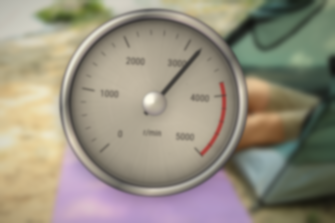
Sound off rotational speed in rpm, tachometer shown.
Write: 3200 rpm
